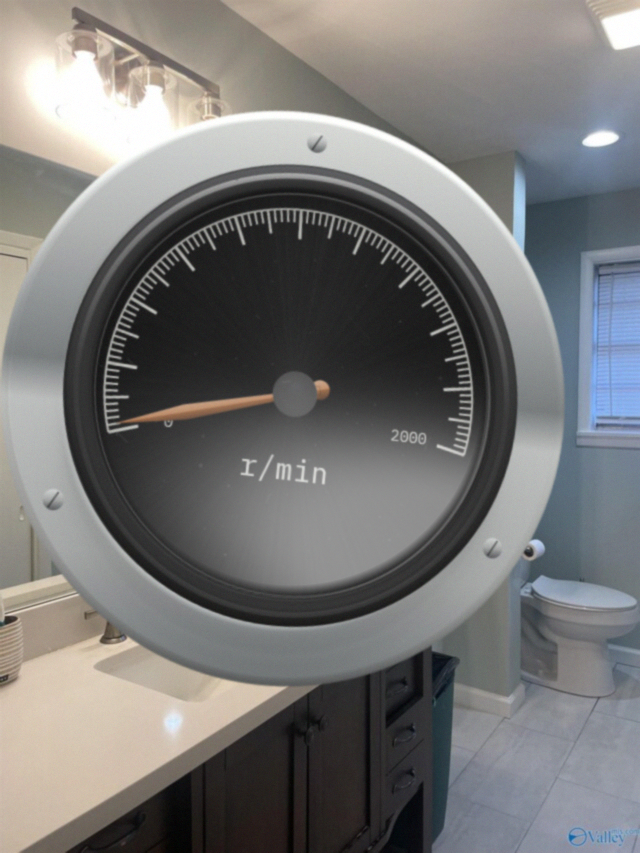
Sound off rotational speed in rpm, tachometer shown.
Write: 20 rpm
